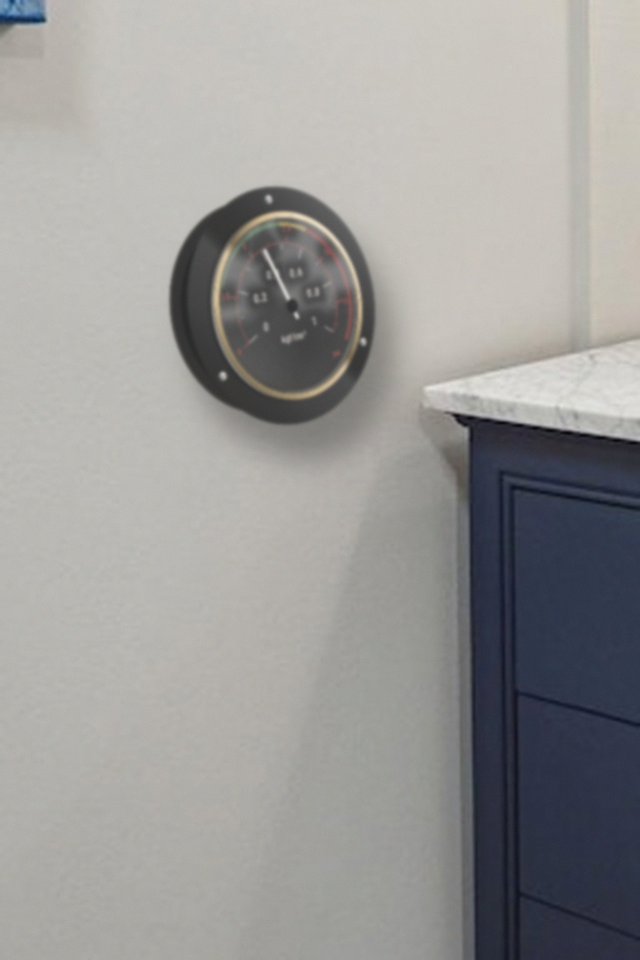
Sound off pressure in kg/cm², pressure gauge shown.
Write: 0.4 kg/cm²
